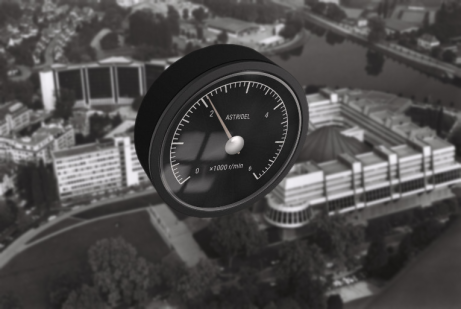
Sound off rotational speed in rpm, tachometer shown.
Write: 2100 rpm
